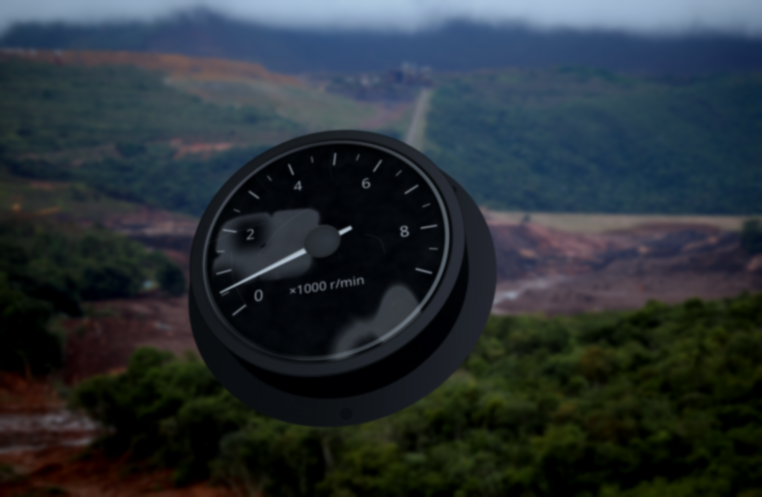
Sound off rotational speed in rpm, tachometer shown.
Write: 500 rpm
